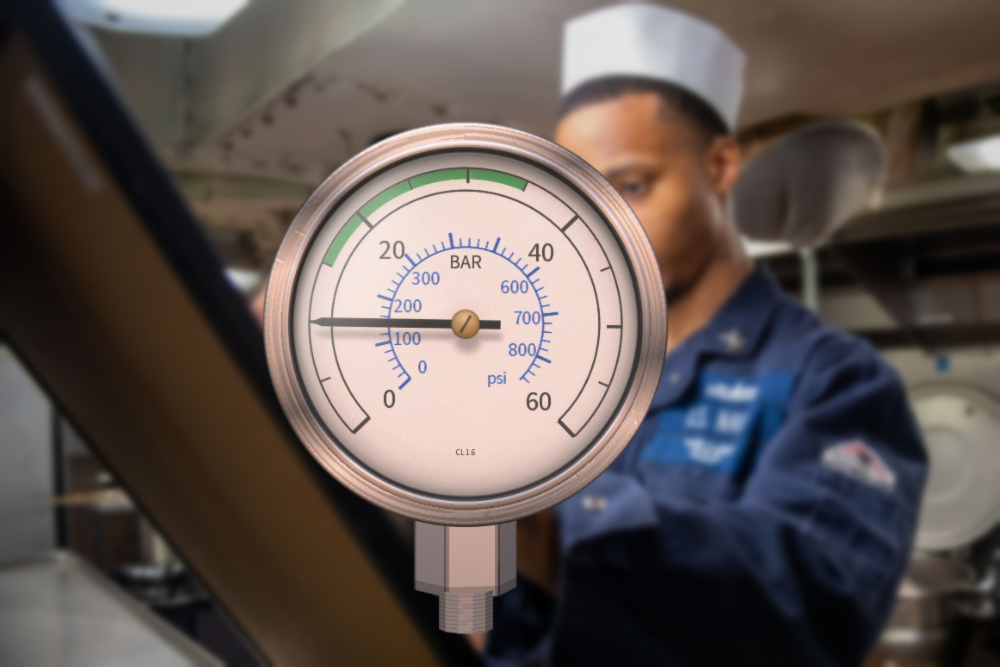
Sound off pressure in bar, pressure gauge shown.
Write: 10 bar
